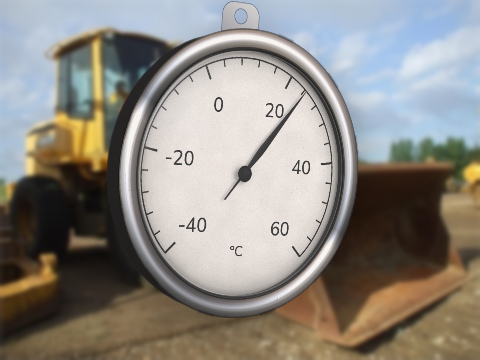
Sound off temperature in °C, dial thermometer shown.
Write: 24 °C
